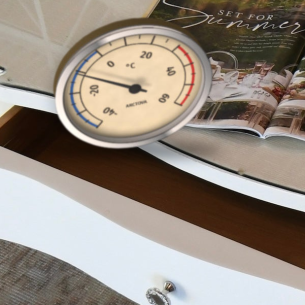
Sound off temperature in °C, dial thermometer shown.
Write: -10 °C
